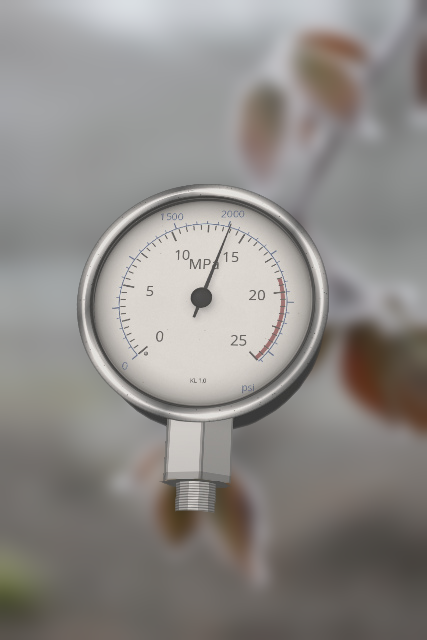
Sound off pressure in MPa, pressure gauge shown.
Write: 14 MPa
